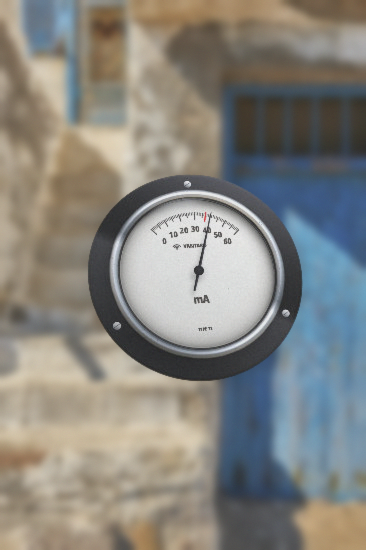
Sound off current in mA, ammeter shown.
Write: 40 mA
